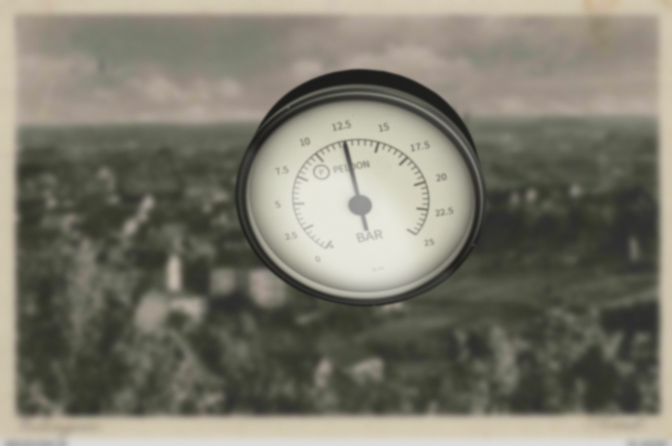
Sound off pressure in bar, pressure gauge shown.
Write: 12.5 bar
